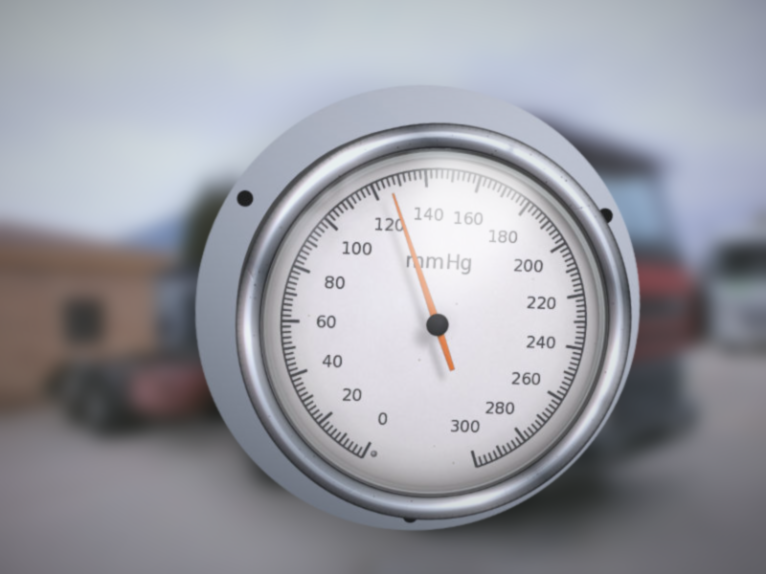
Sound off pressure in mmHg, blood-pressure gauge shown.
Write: 126 mmHg
